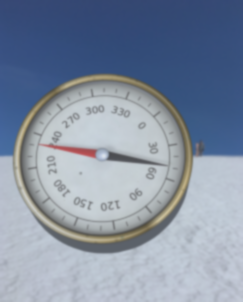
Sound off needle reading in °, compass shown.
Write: 230 °
